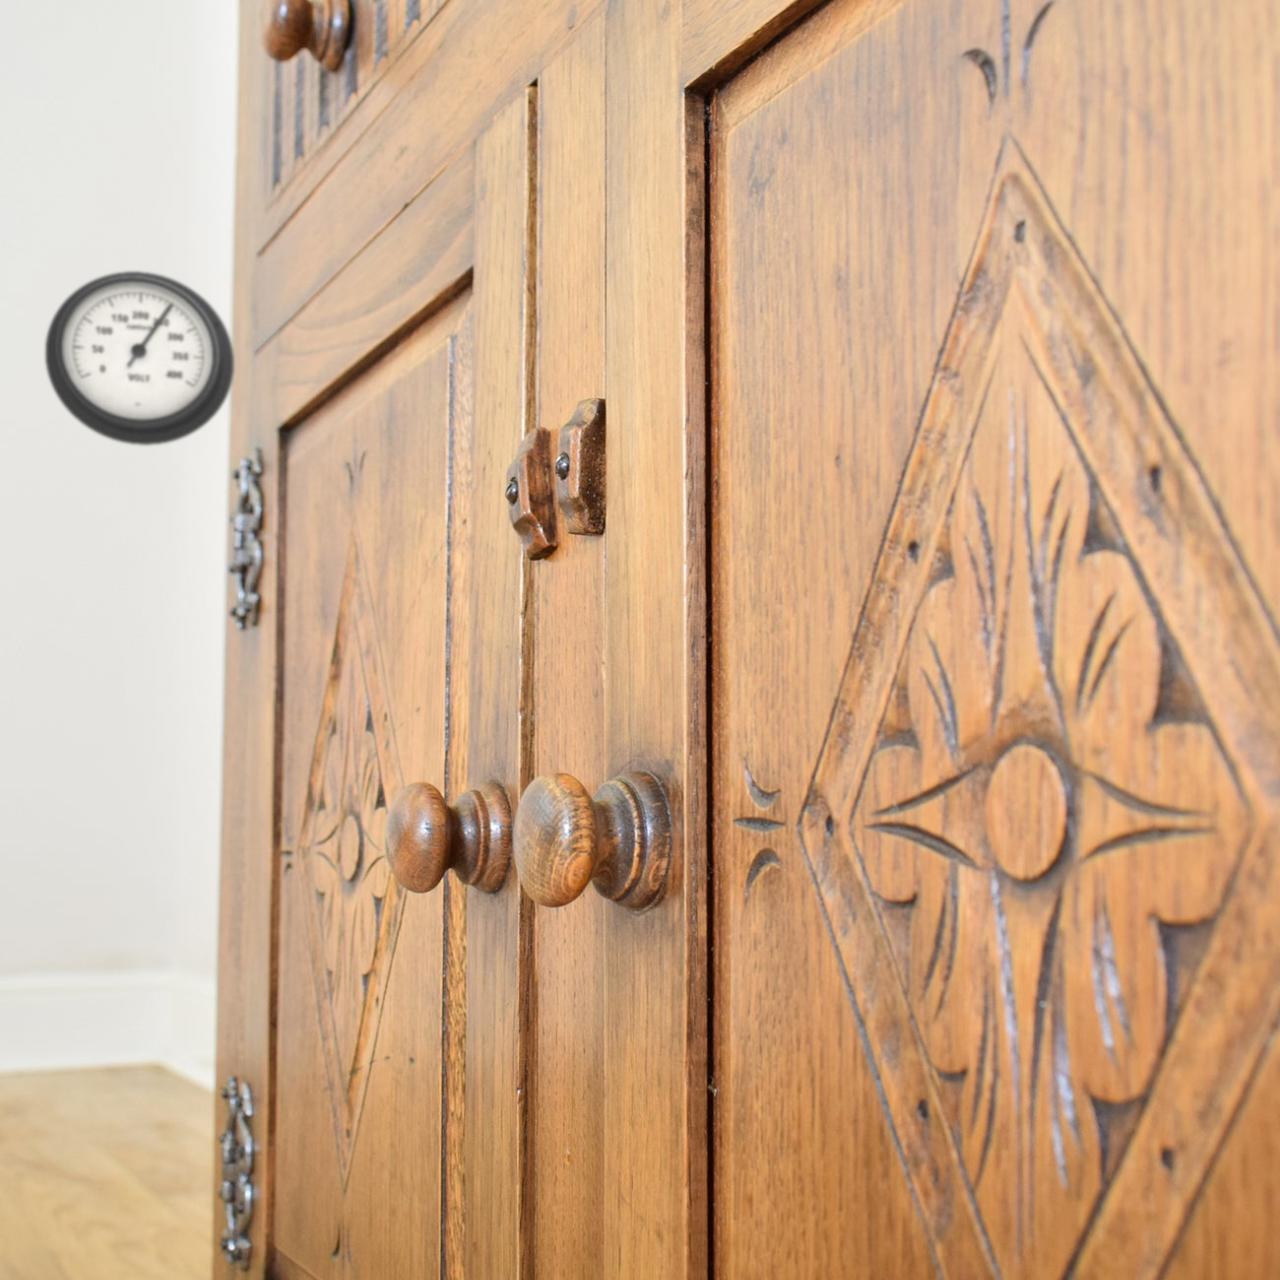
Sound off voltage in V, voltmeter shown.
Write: 250 V
